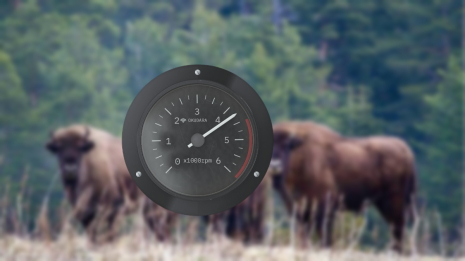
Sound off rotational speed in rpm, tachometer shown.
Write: 4250 rpm
